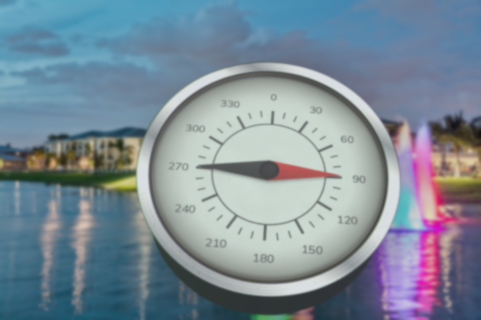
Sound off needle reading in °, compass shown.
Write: 90 °
